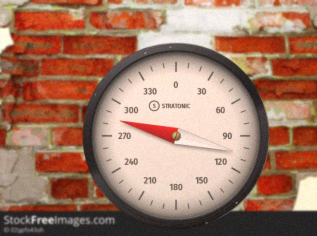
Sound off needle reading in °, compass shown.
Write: 285 °
